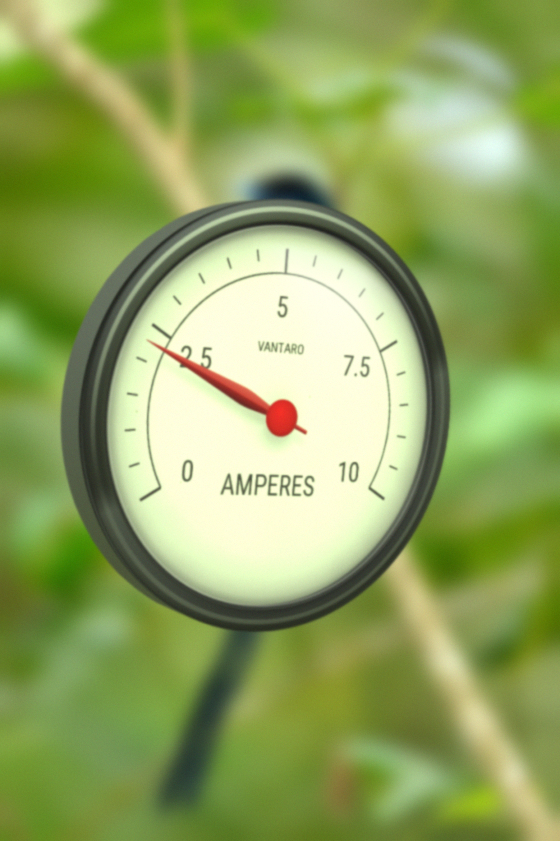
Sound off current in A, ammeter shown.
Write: 2.25 A
